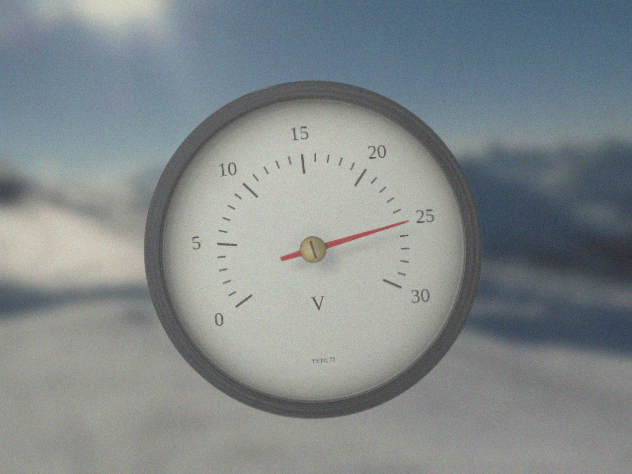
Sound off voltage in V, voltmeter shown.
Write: 25 V
